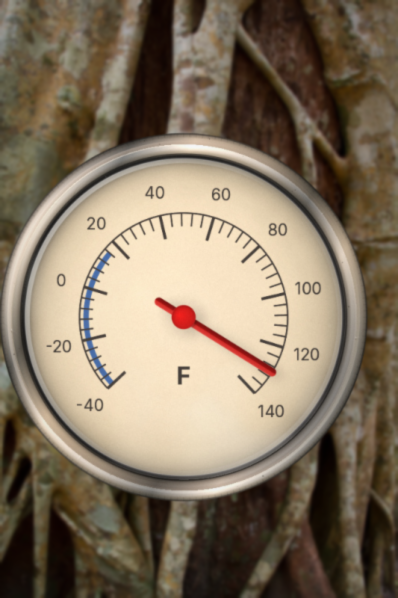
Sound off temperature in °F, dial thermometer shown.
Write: 130 °F
